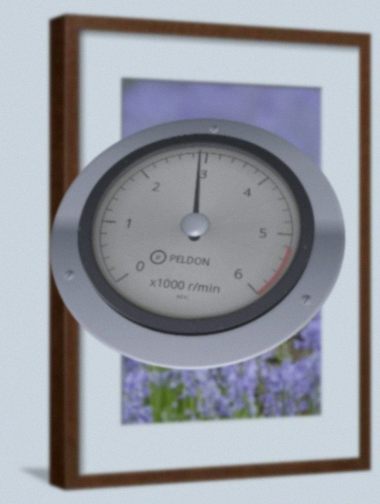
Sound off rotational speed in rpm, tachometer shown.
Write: 2900 rpm
